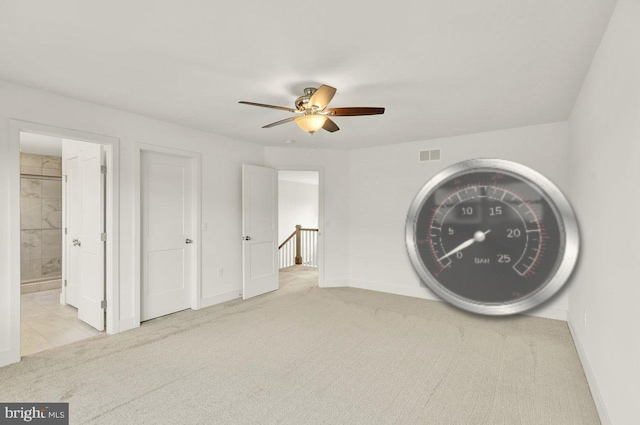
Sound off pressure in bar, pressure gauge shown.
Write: 1 bar
